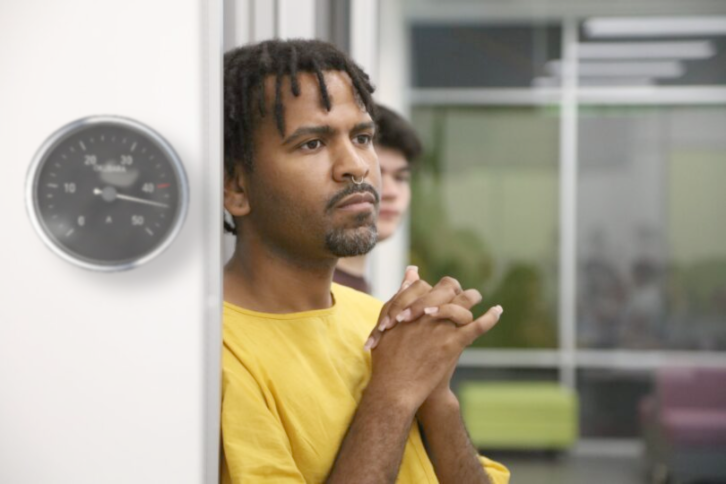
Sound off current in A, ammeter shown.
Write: 44 A
